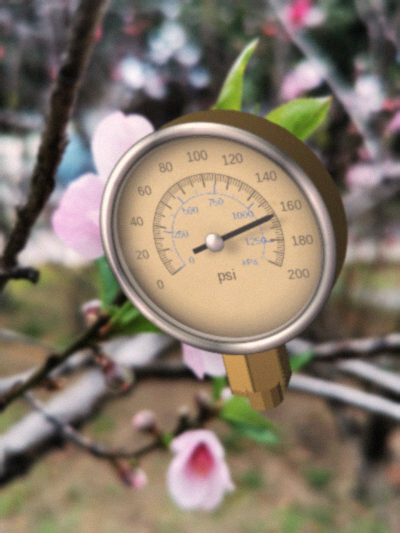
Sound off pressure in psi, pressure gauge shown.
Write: 160 psi
